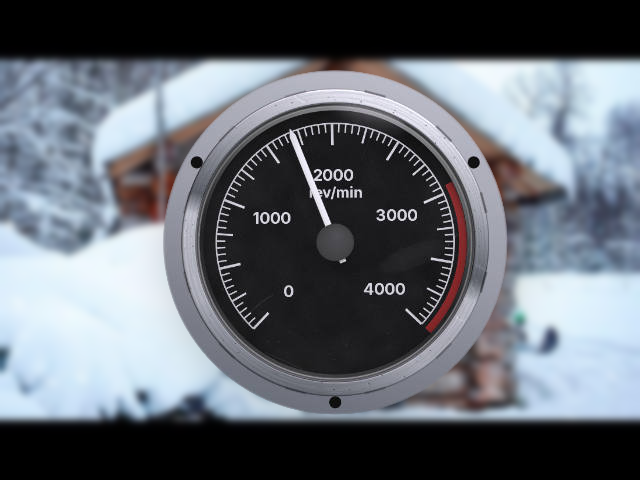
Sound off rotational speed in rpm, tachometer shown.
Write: 1700 rpm
